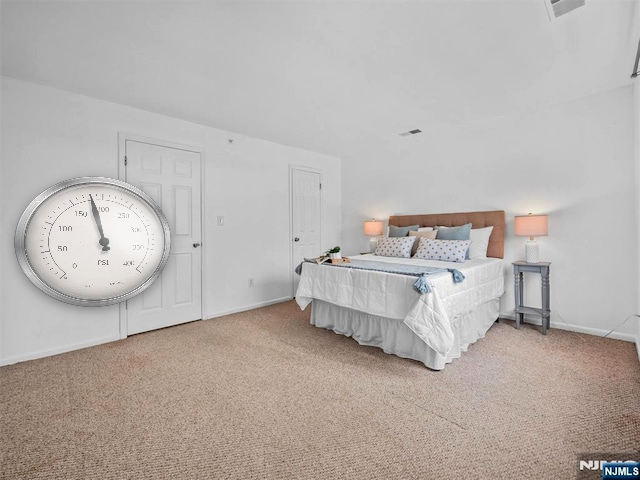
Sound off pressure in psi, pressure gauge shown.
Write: 180 psi
